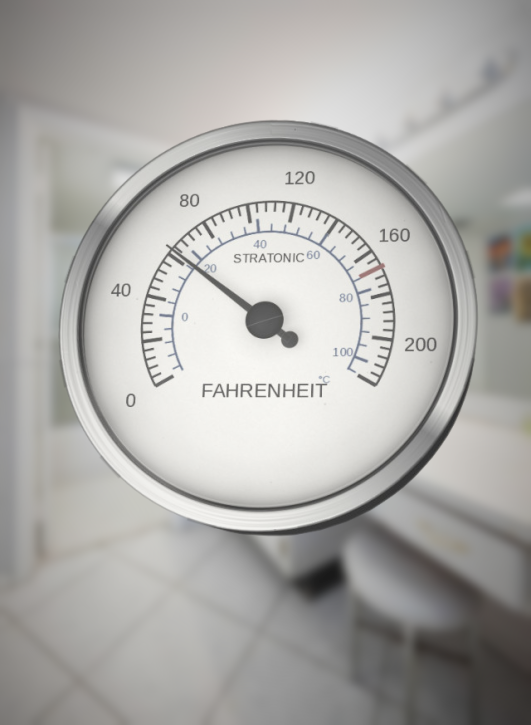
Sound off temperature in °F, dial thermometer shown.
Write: 62 °F
